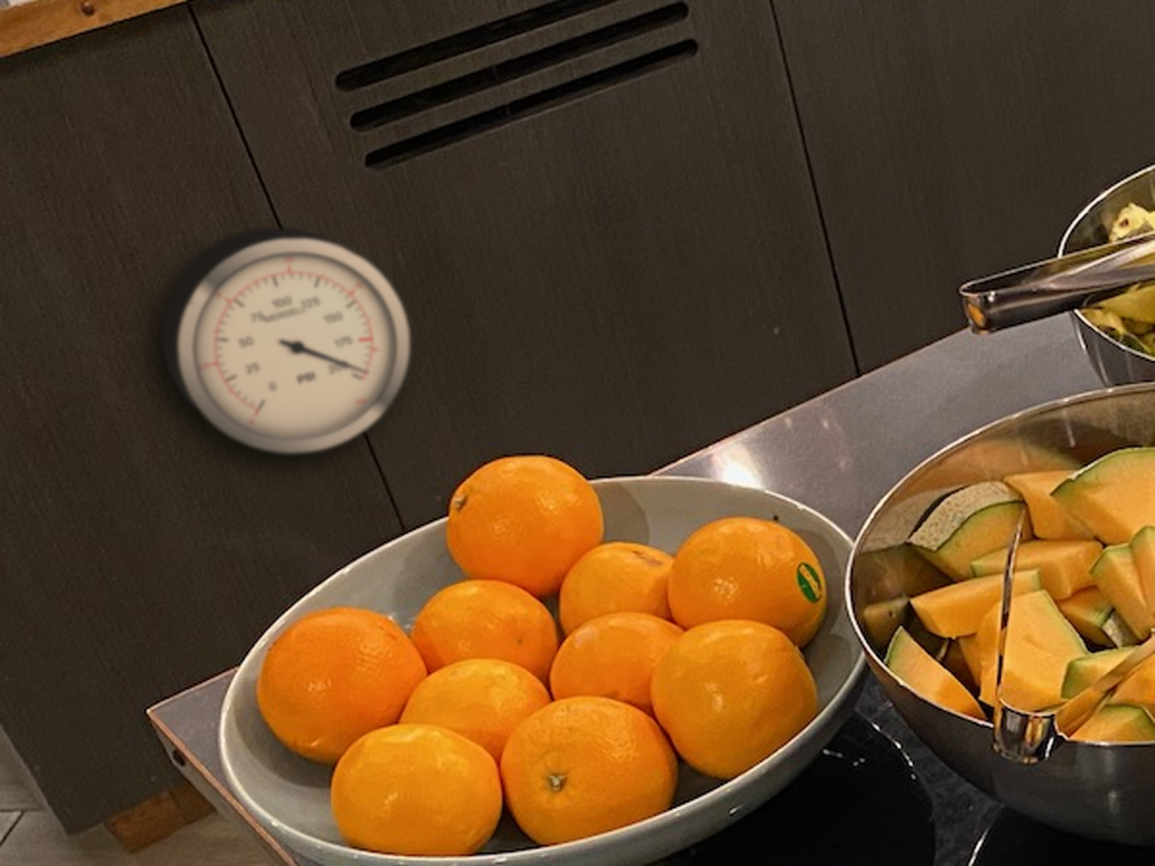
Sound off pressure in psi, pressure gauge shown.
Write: 195 psi
